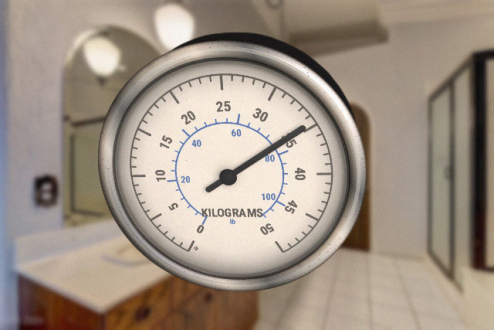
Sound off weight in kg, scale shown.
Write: 34.5 kg
